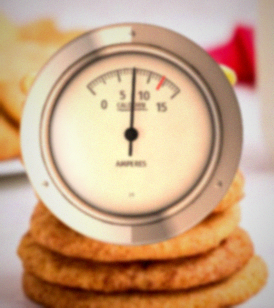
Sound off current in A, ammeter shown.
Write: 7.5 A
